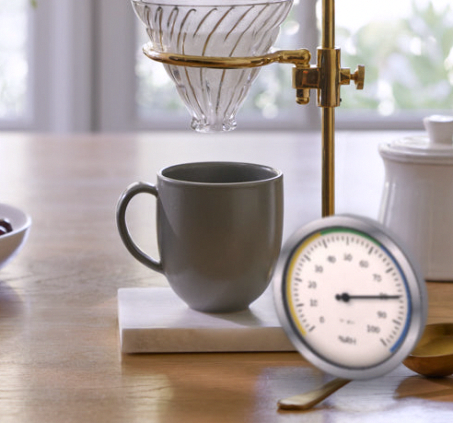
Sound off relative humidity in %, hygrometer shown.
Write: 80 %
